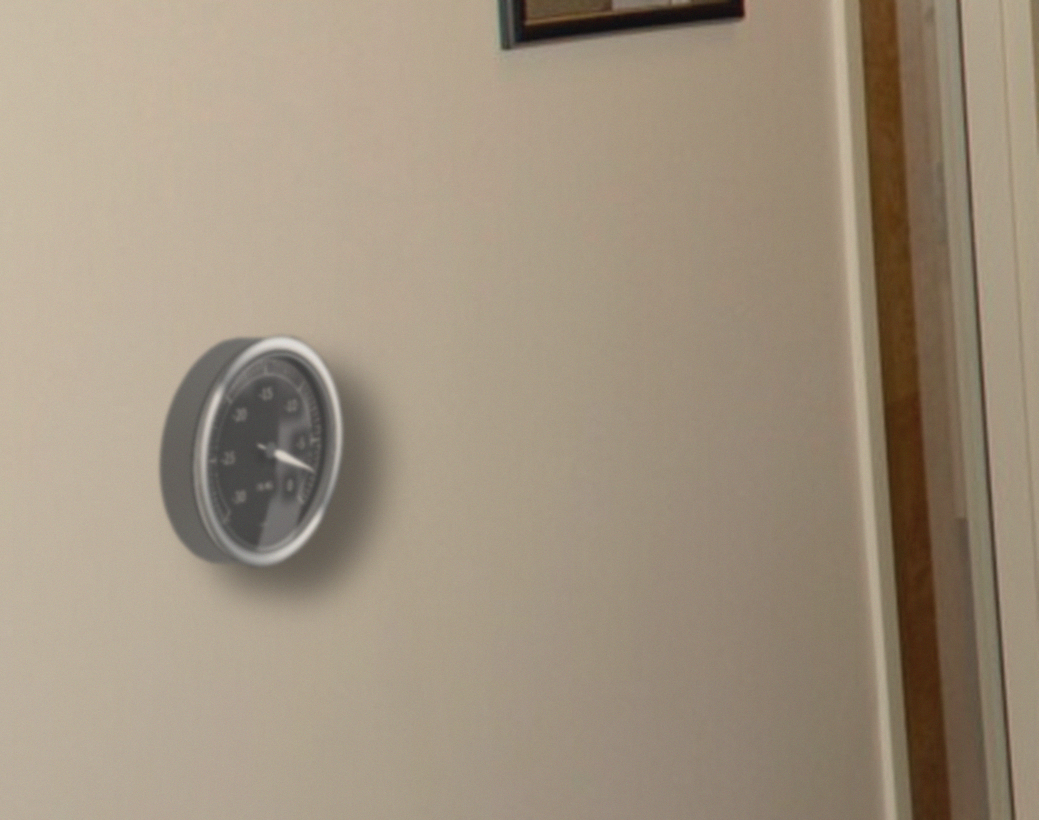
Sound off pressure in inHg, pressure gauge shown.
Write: -2.5 inHg
